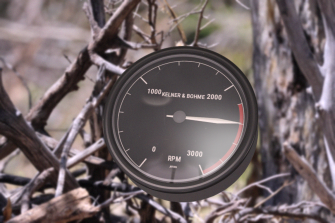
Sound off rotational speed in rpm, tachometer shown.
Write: 2400 rpm
